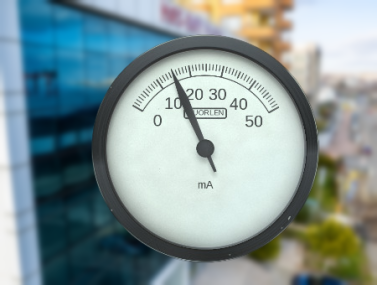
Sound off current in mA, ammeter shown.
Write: 15 mA
